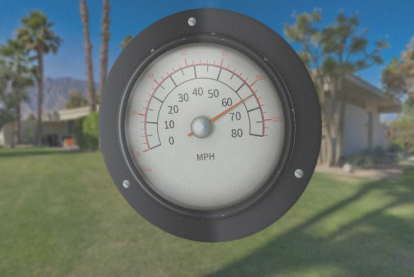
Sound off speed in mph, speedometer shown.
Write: 65 mph
